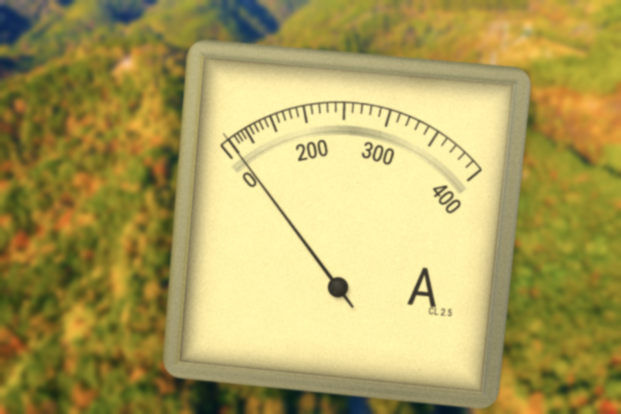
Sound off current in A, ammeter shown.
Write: 50 A
